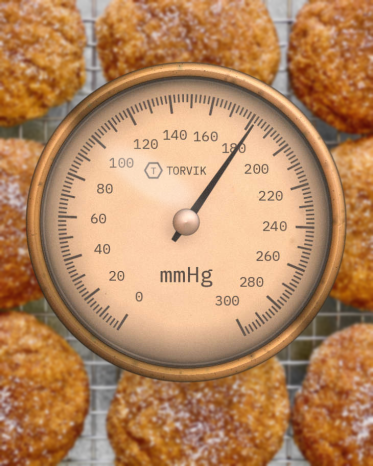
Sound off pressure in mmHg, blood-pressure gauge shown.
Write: 182 mmHg
